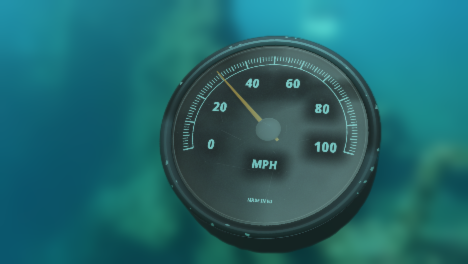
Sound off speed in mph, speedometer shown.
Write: 30 mph
